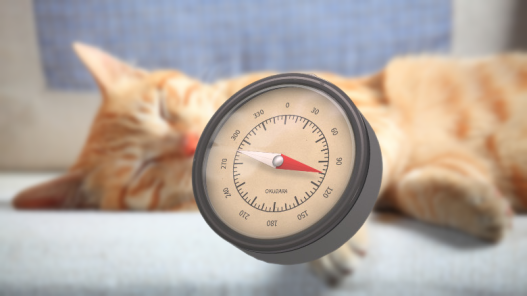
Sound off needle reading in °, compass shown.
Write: 105 °
